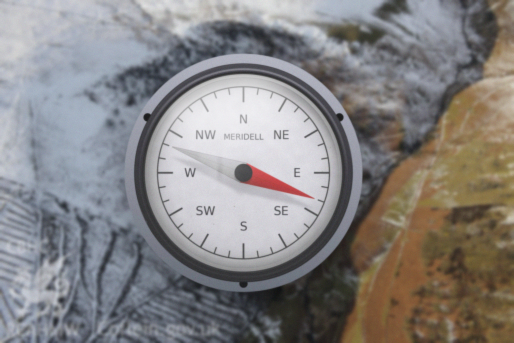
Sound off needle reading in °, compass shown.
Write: 110 °
